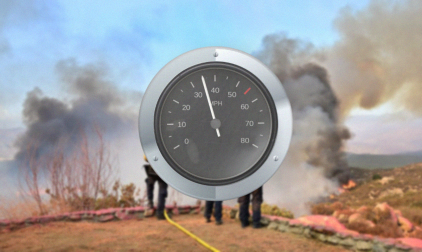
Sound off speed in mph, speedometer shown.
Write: 35 mph
